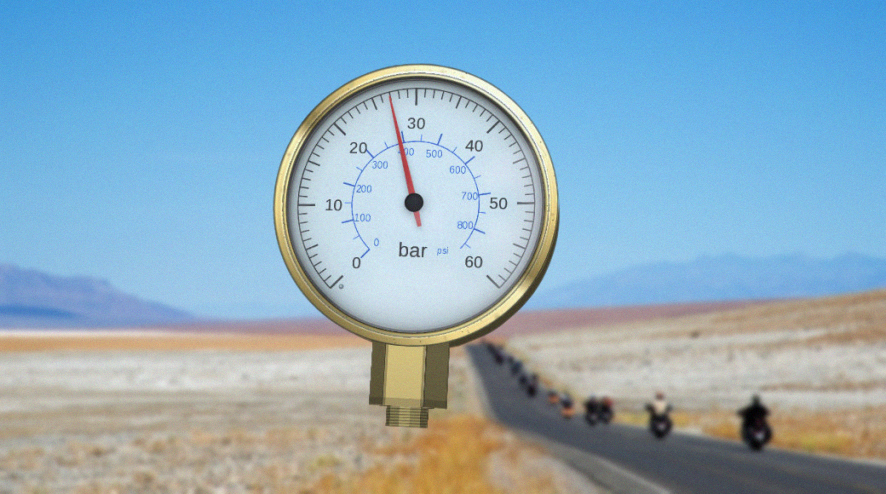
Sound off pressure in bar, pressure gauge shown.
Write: 27 bar
